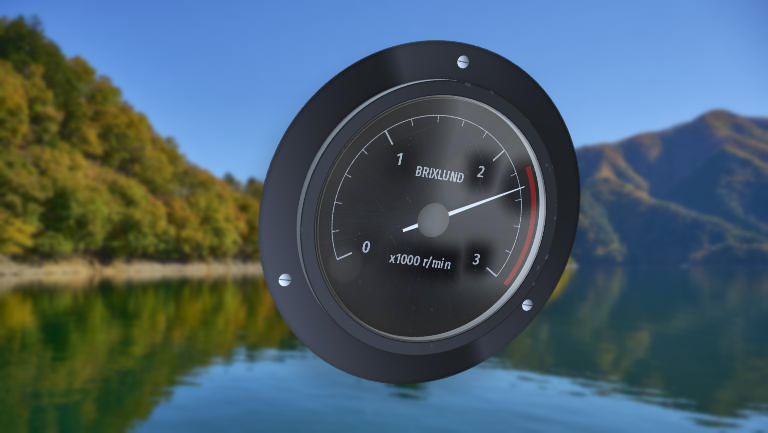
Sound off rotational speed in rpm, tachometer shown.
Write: 2300 rpm
